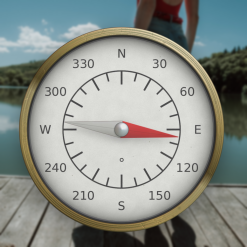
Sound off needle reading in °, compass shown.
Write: 97.5 °
